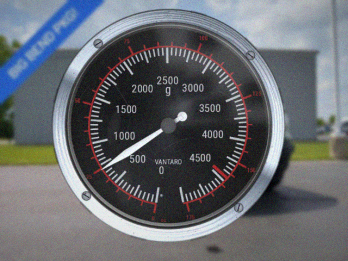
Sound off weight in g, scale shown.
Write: 700 g
